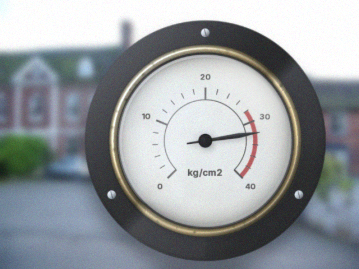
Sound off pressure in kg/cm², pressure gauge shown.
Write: 32 kg/cm²
